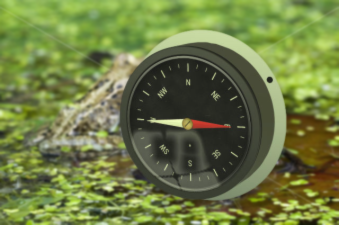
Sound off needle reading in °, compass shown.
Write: 90 °
